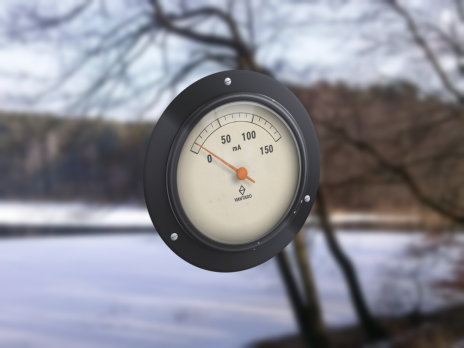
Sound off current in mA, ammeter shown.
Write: 10 mA
